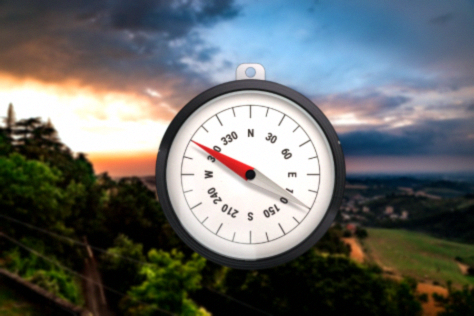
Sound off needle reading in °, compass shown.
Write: 300 °
